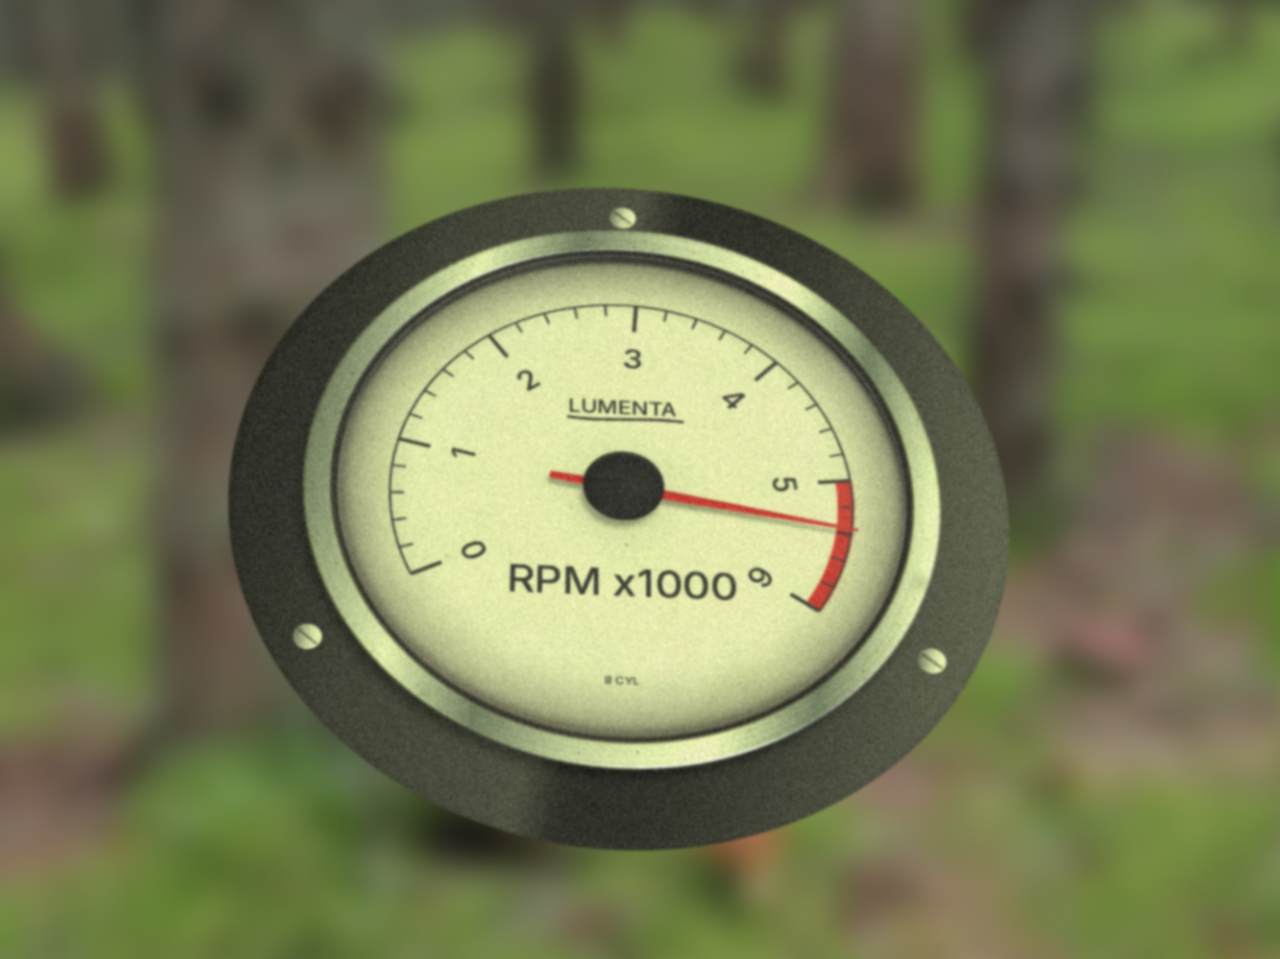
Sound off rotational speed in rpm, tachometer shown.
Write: 5400 rpm
